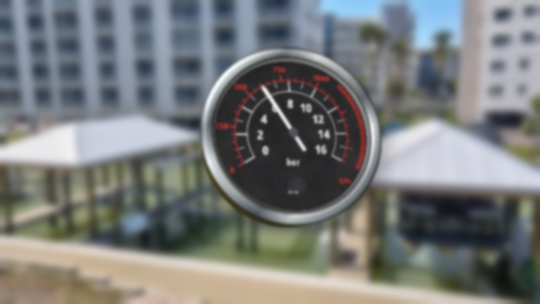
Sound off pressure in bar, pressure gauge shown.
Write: 6 bar
